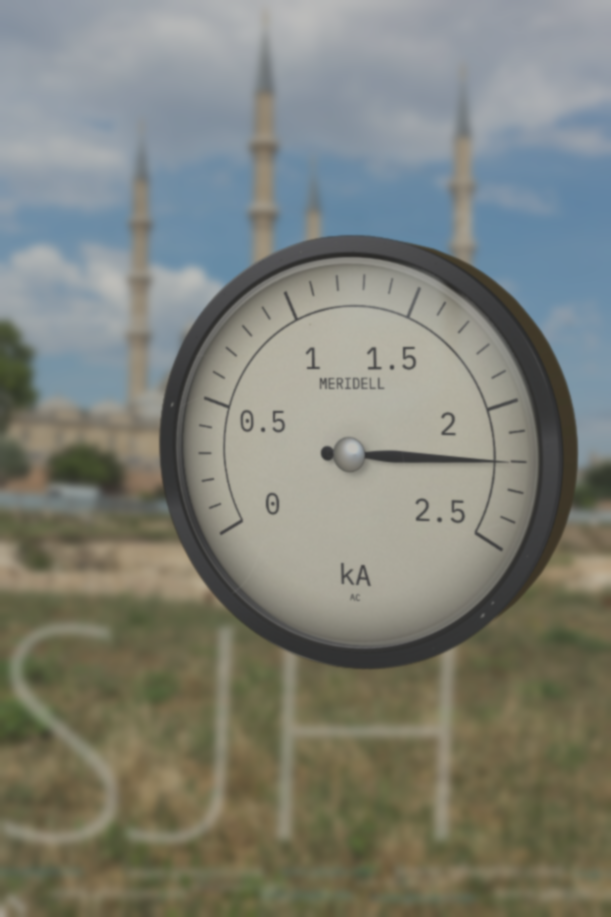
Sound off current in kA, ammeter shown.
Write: 2.2 kA
